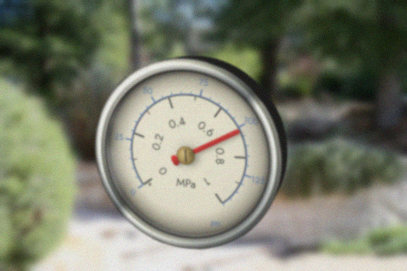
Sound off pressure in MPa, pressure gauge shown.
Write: 0.7 MPa
